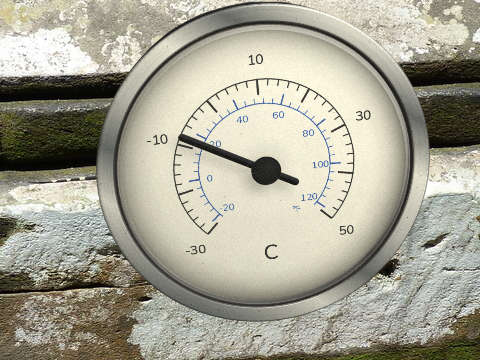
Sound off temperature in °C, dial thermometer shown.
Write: -8 °C
